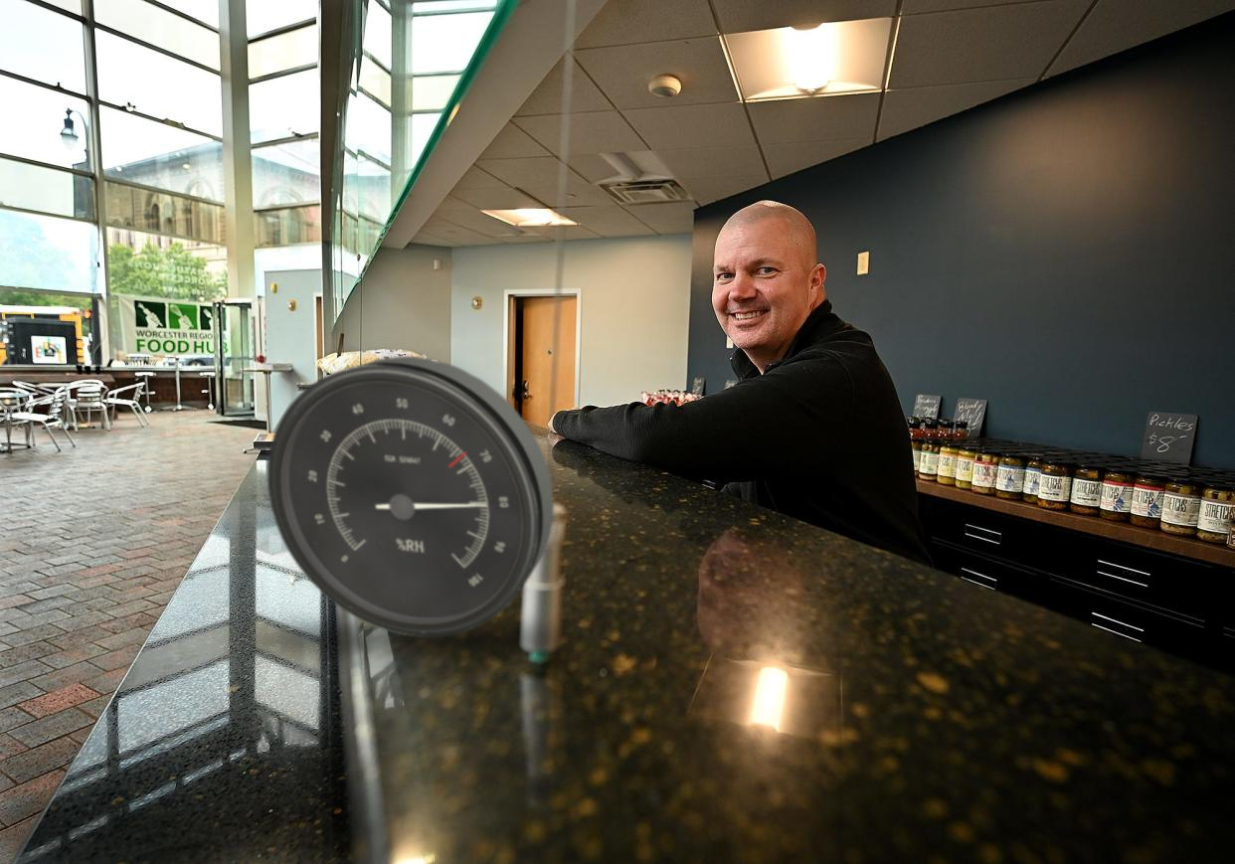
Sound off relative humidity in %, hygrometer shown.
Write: 80 %
